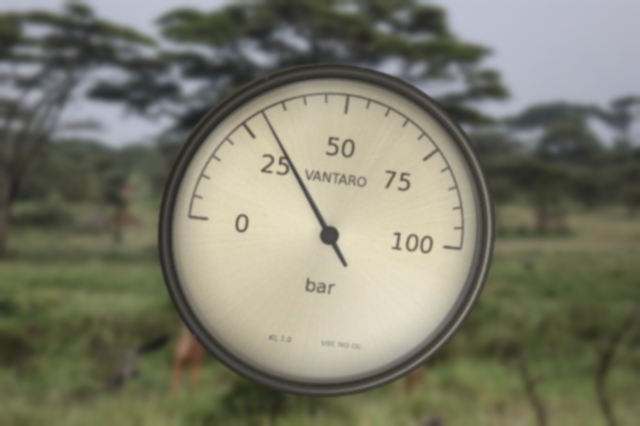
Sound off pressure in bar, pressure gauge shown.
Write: 30 bar
